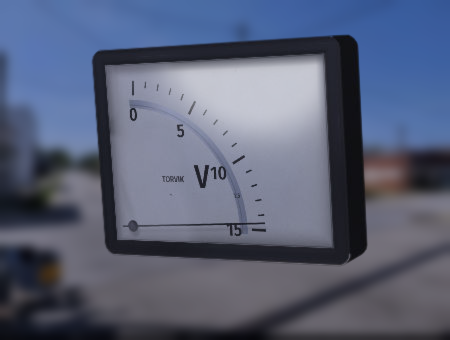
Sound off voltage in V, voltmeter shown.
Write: 14.5 V
